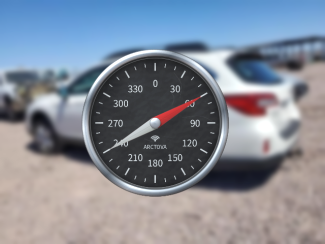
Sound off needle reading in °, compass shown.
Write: 60 °
